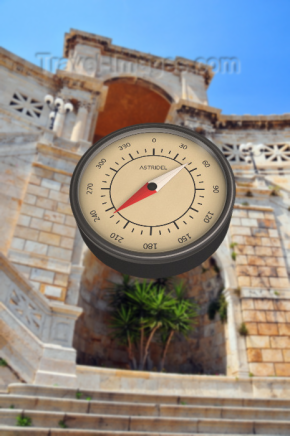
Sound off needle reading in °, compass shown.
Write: 230 °
